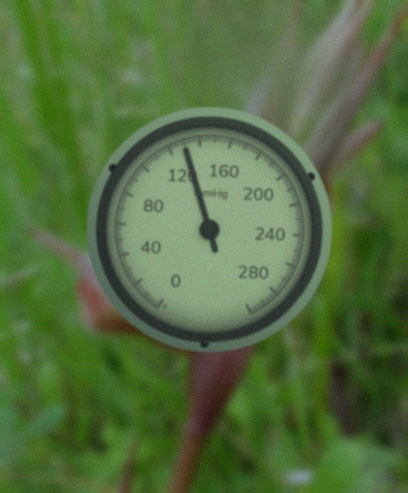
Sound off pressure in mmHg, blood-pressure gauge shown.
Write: 130 mmHg
